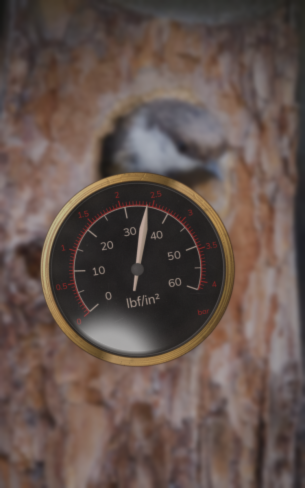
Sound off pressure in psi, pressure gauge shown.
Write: 35 psi
